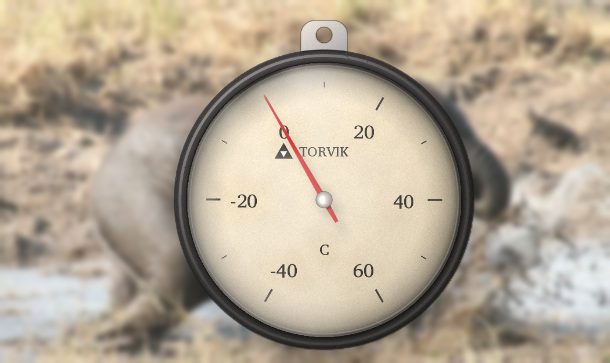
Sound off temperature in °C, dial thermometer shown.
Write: 0 °C
